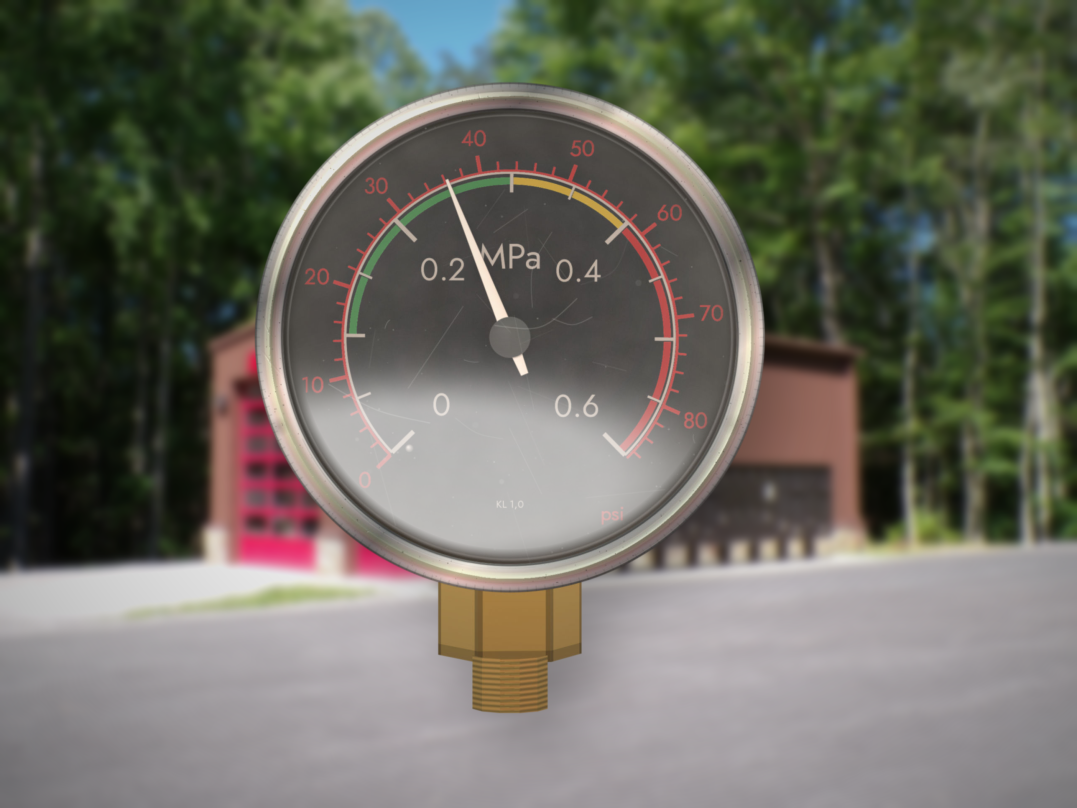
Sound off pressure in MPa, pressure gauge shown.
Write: 0.25 MPa
